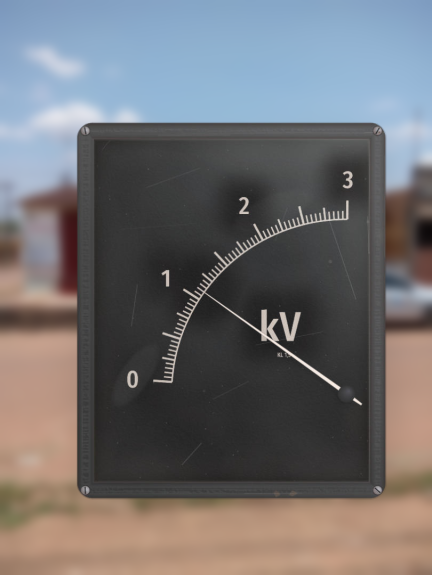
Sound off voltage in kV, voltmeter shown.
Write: 1.1 kV
